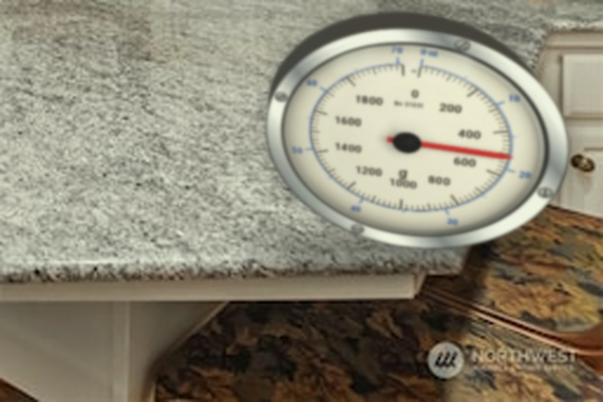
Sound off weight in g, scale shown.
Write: 500 g
